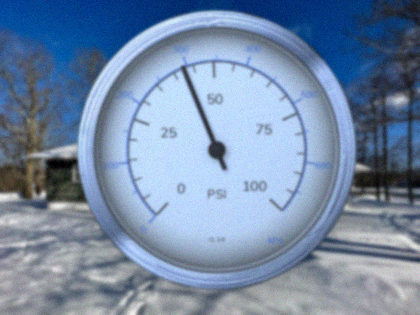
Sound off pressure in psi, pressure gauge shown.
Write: 42.5 psi
